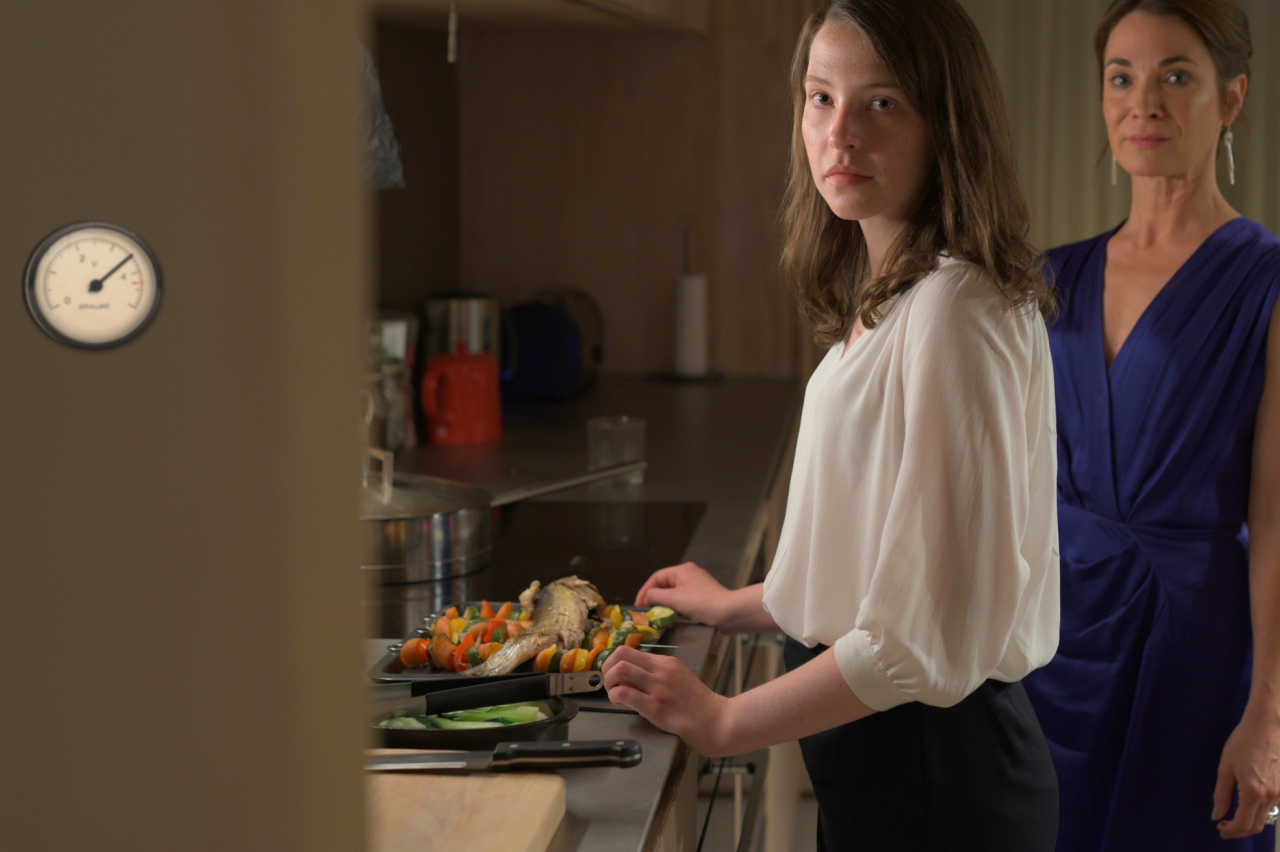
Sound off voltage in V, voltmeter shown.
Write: 3.5 V
